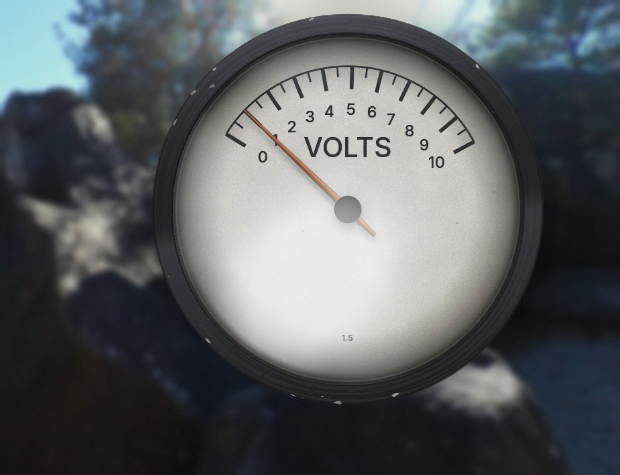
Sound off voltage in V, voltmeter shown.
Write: 1 V
